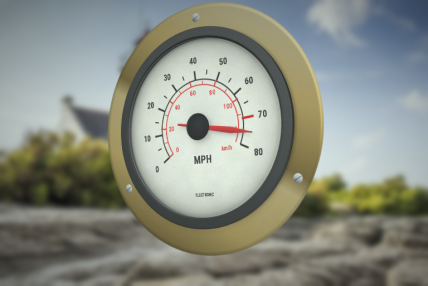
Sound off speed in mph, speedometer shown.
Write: 75 mph
